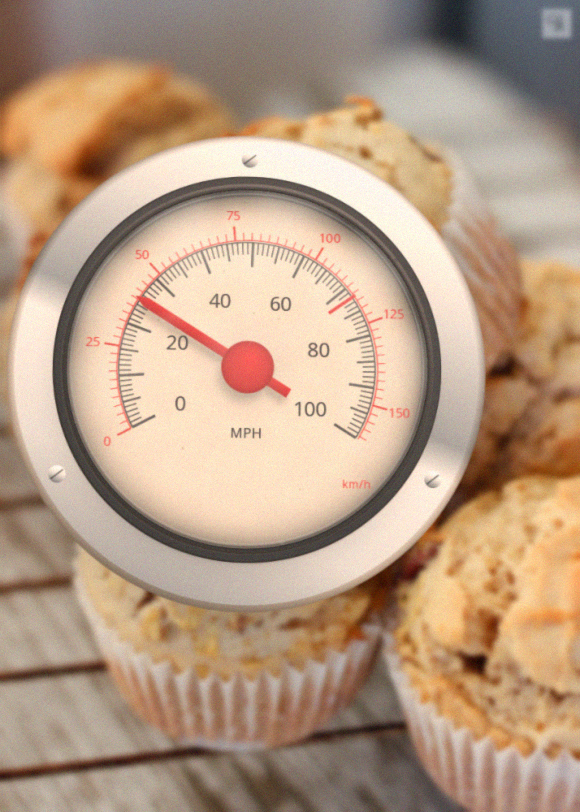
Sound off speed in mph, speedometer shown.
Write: 25 mph
